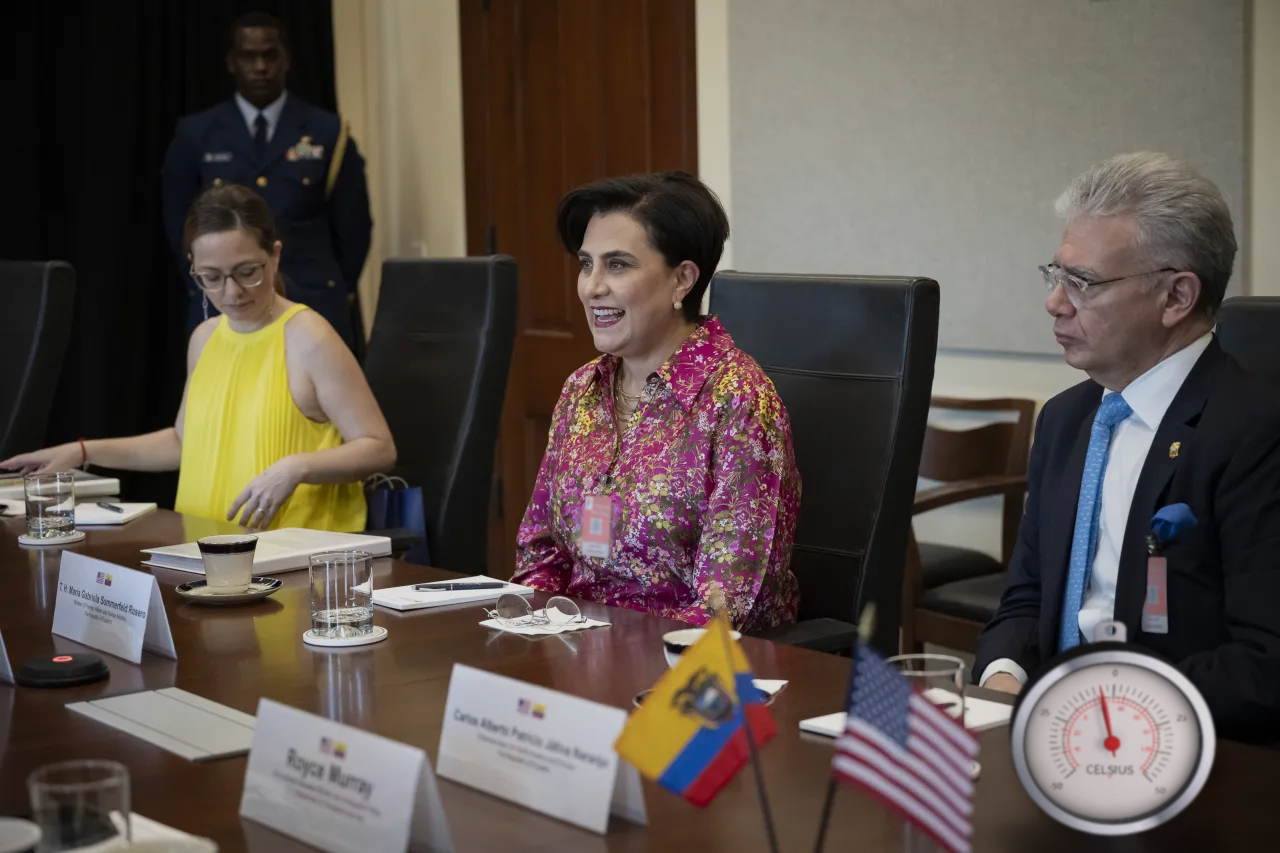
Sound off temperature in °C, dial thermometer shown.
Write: -5 °C
